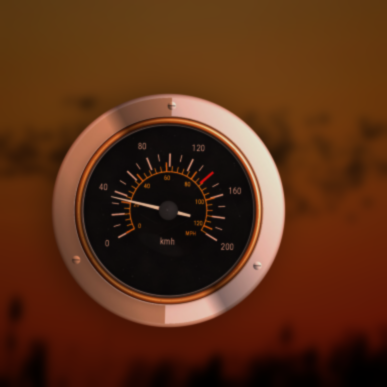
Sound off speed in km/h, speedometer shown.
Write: 35 km/h
